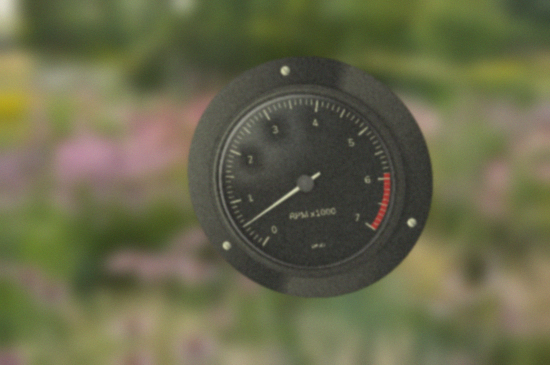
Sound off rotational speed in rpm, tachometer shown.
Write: 500 rpm
